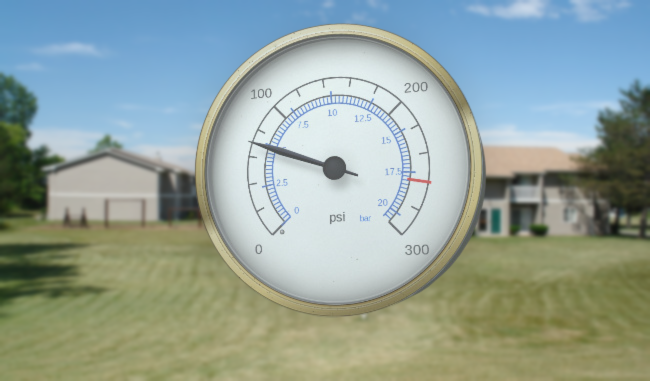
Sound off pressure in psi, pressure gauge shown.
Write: 70 psi
